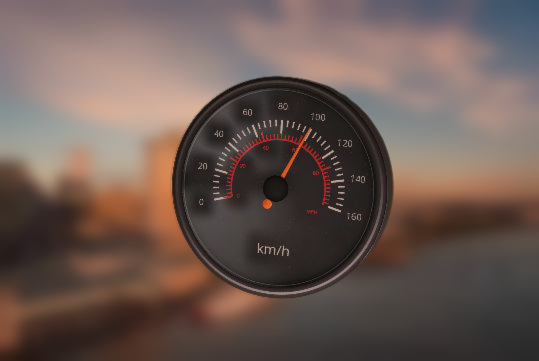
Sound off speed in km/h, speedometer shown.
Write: 100 km/h
